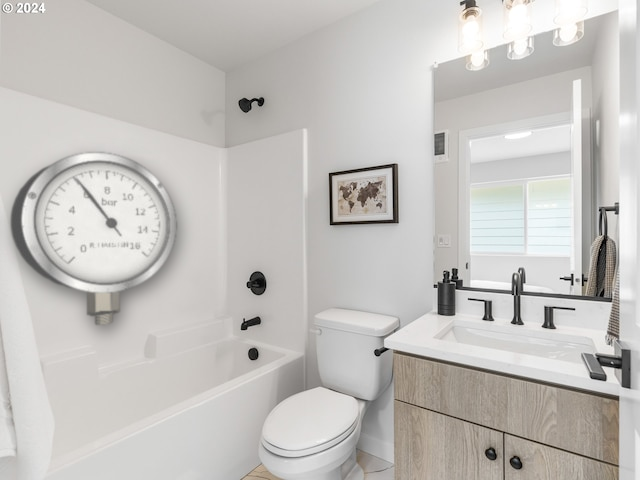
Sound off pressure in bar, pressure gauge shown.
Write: 6 bar
